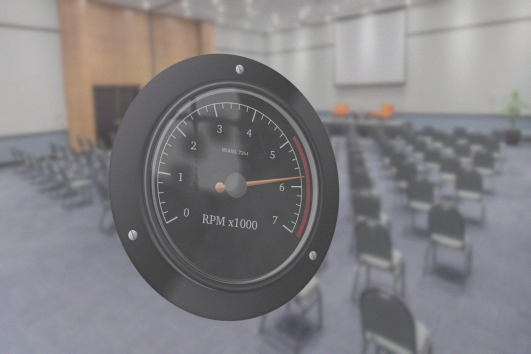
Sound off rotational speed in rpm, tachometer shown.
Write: 5800 rpm
